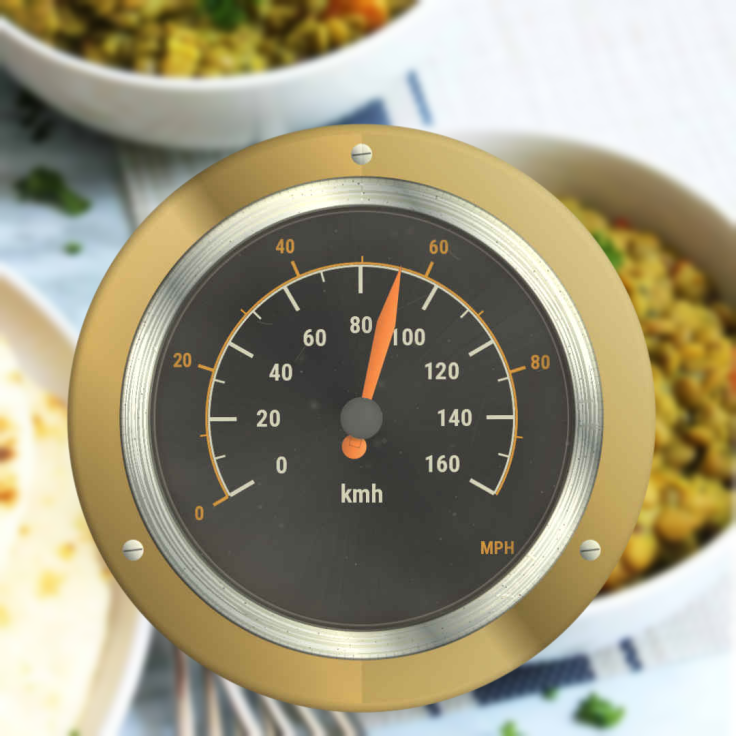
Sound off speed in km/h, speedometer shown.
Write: 90 km/h
